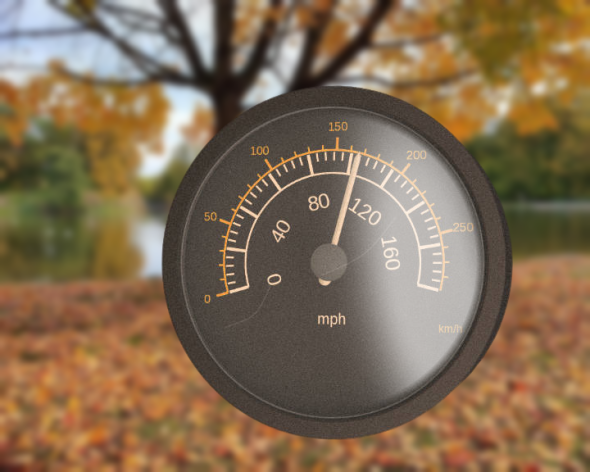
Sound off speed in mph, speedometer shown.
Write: 104 mph
